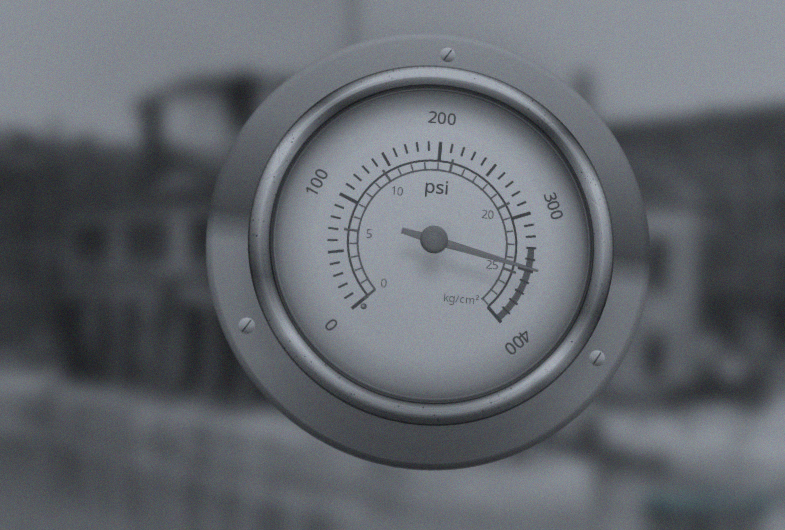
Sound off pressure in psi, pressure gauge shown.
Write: 350 psi
